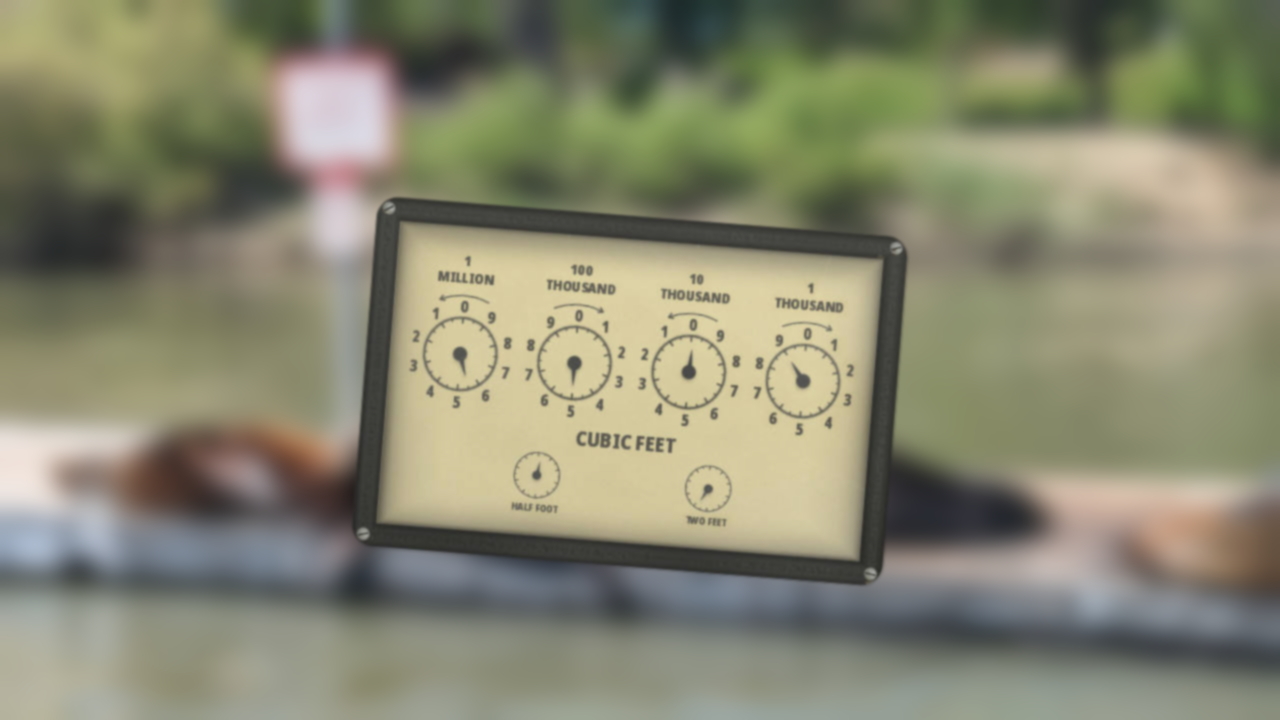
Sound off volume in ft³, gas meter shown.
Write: 549900 ft³
